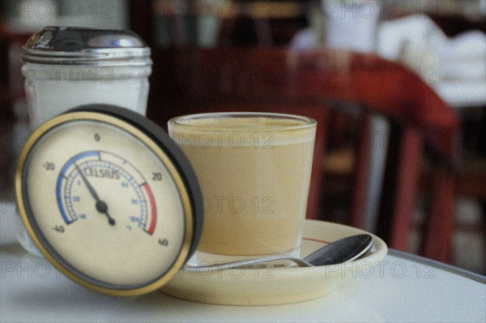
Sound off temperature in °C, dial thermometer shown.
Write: -10 °C
